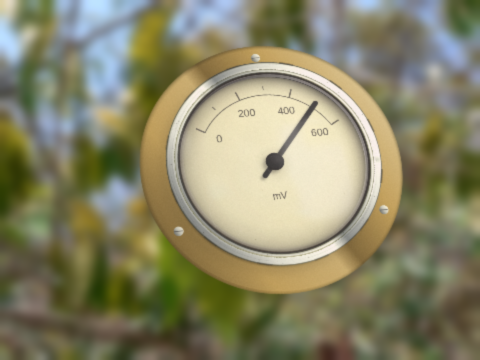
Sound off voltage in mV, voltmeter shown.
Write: 500 mV
